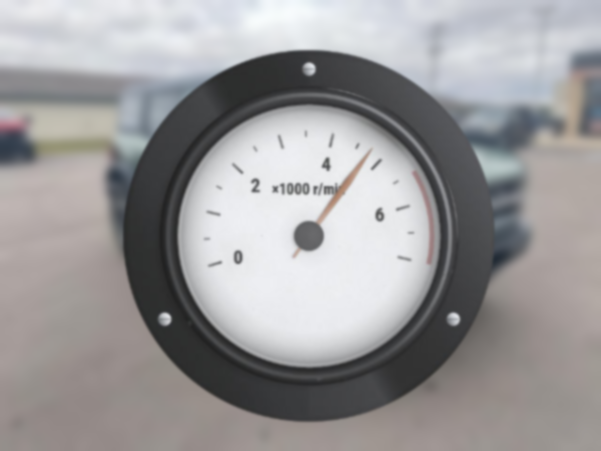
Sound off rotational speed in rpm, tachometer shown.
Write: 4750 rpm
